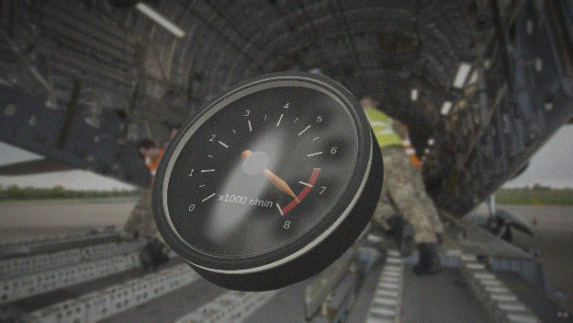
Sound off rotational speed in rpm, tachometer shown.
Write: 7500 rpm
